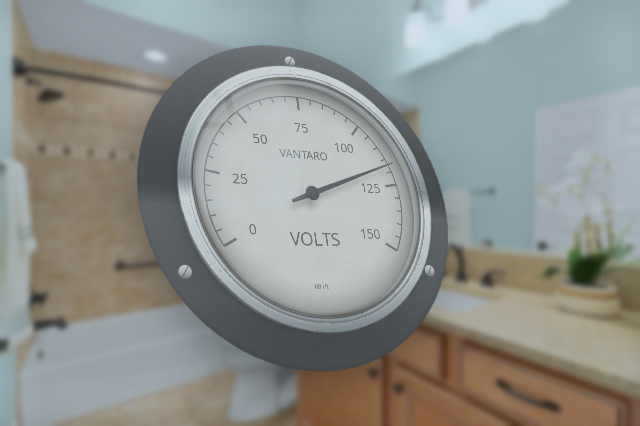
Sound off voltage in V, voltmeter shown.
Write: 117.5 V
